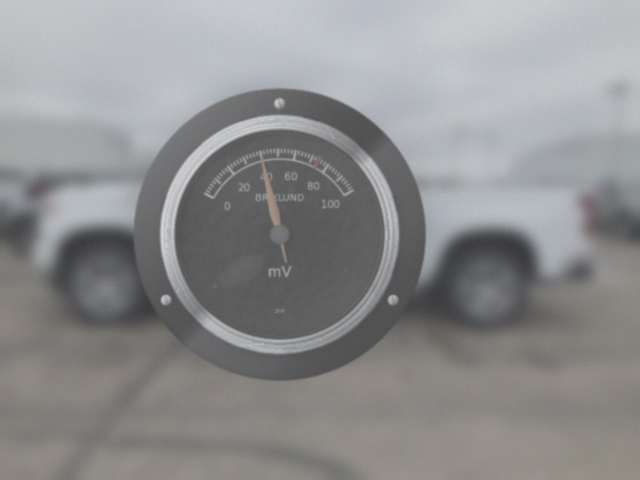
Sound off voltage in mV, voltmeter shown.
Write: 40 mV
